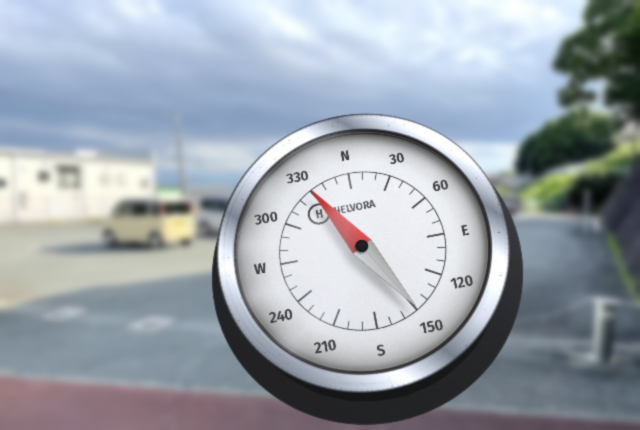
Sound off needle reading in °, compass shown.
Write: 330 °
